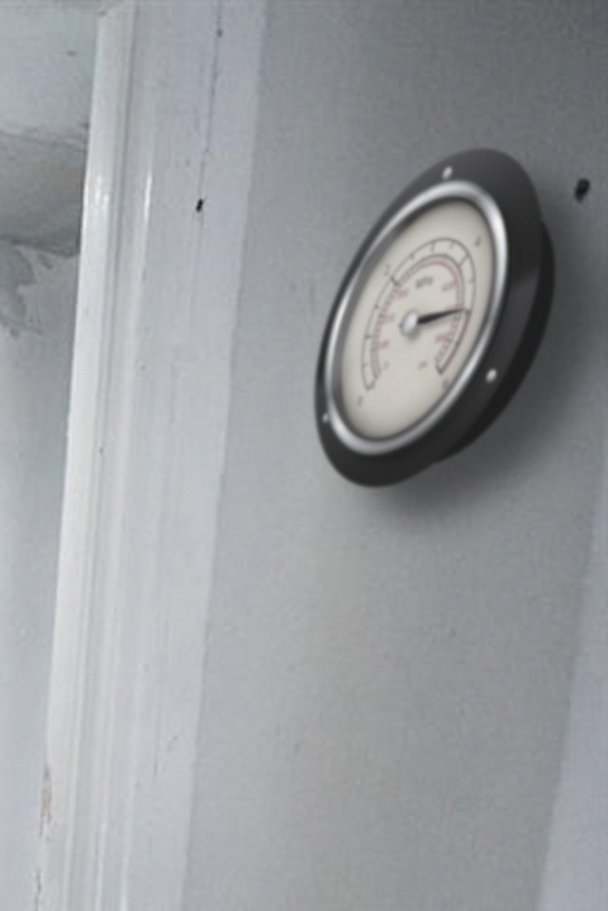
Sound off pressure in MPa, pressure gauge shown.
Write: 5 MPa
